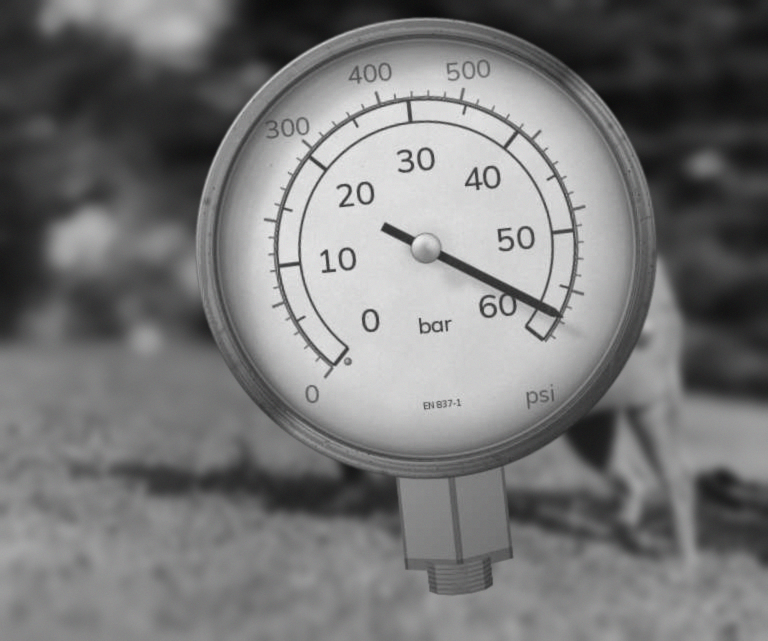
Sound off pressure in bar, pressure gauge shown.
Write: 57.5 bar
